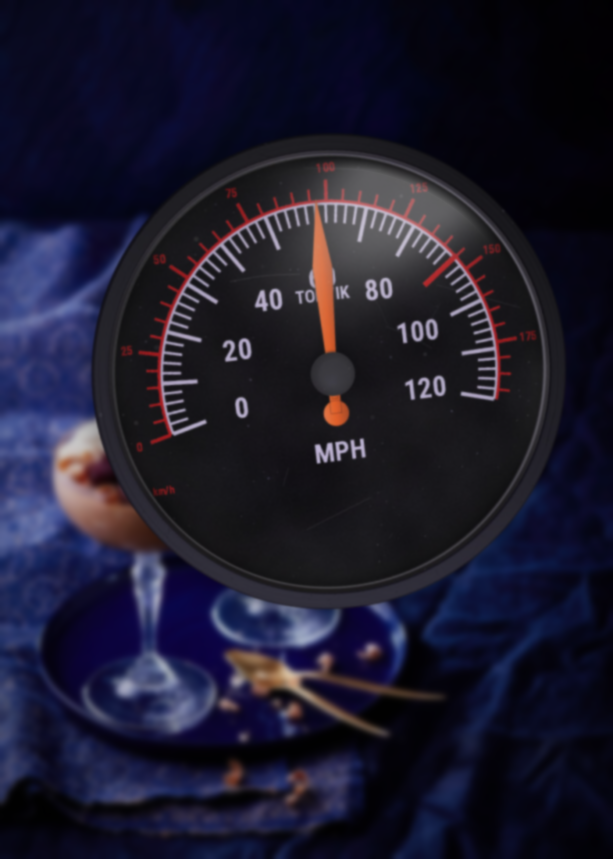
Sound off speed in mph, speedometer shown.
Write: 60 mph
